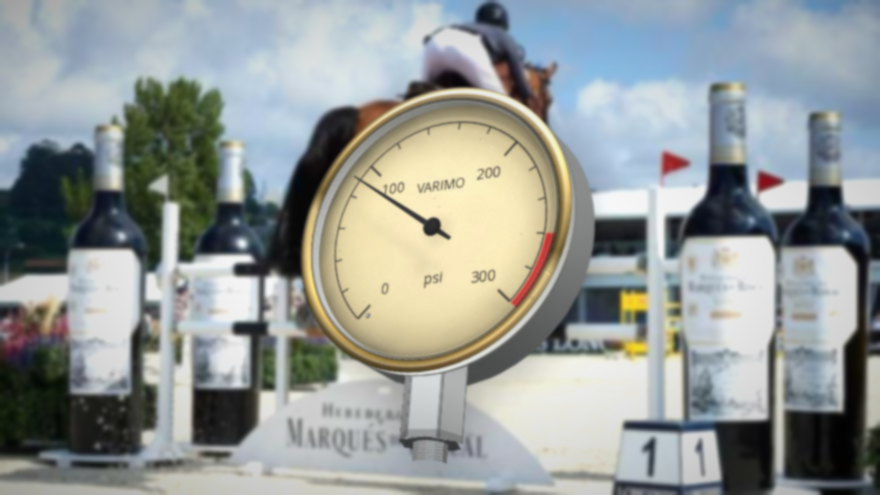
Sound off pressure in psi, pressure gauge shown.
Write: 90 psi
